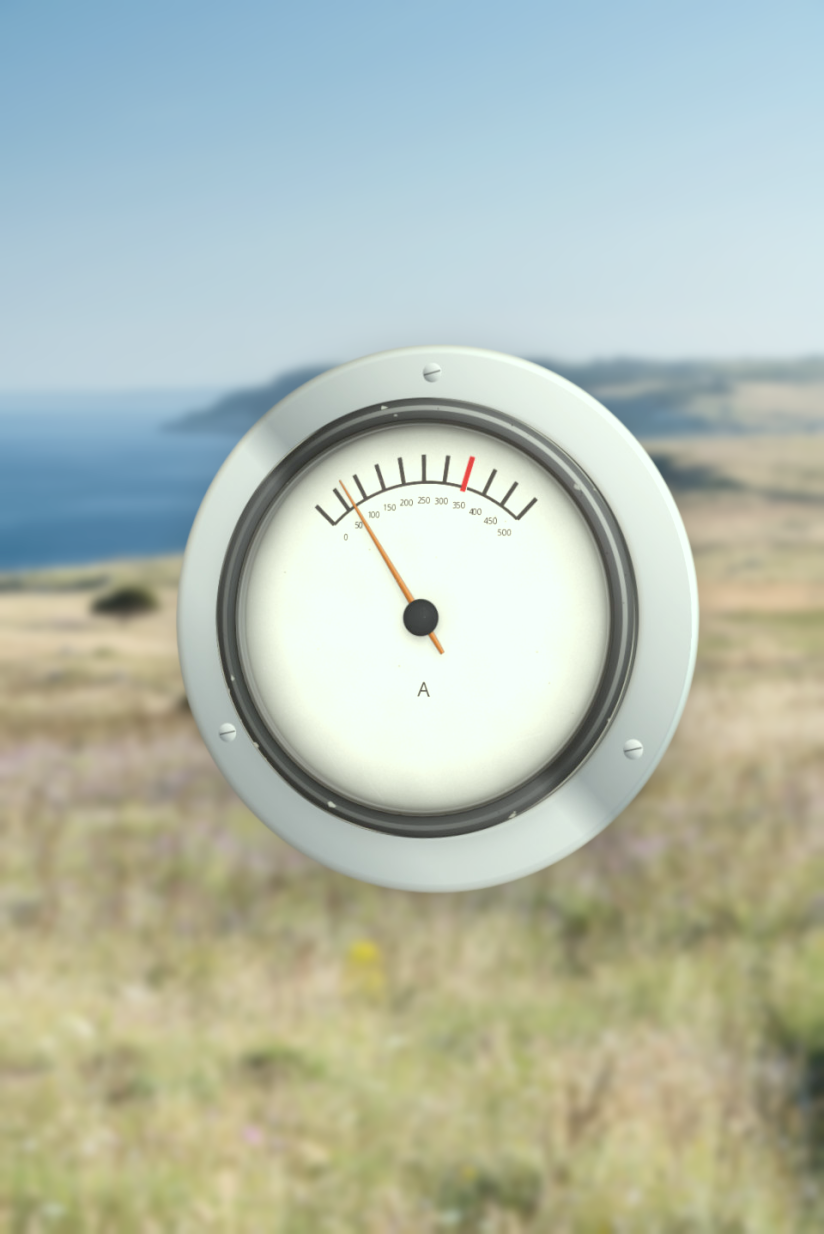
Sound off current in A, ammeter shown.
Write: 75 A
